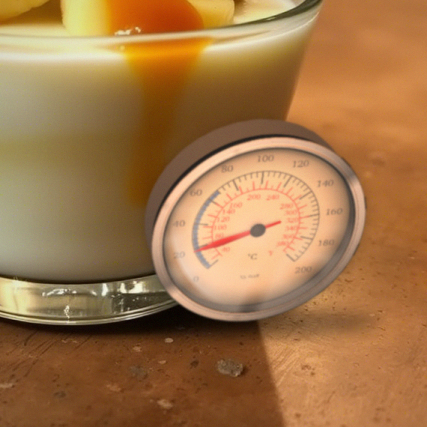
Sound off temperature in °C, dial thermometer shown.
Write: 20 °C
